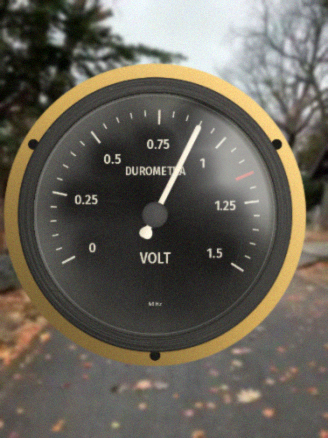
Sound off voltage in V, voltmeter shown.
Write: 0.9 V
